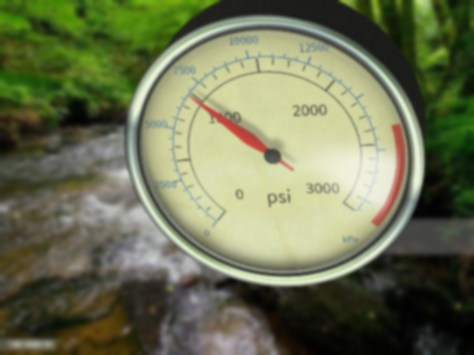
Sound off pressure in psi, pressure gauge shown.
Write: 1000 psi
